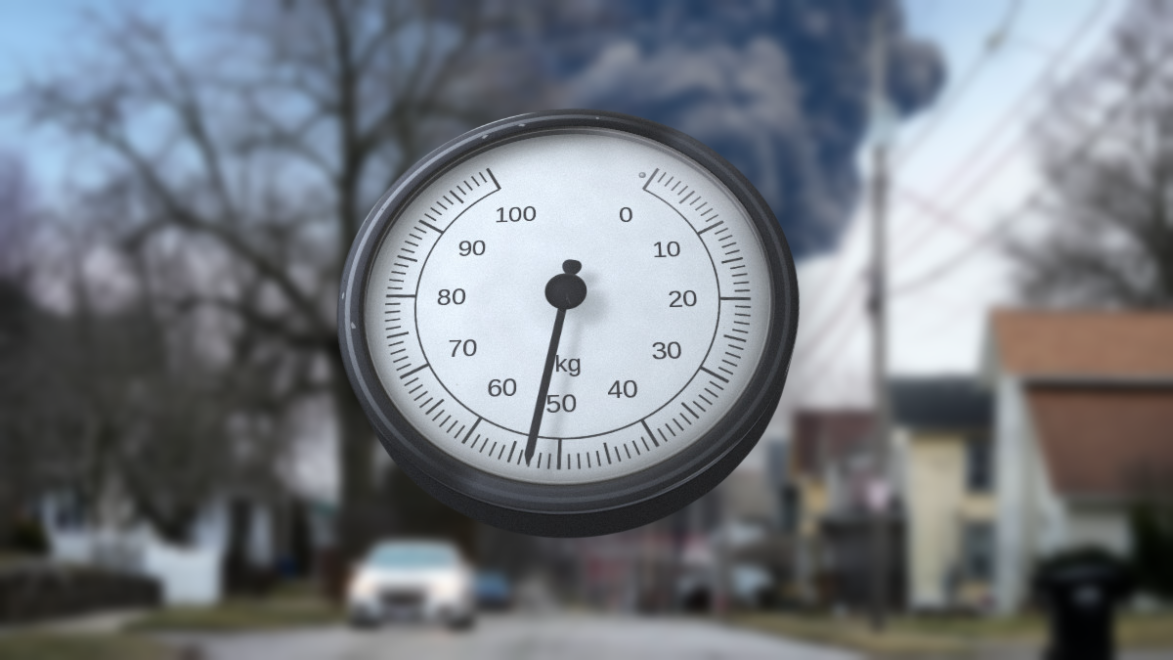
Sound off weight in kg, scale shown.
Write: 53 kg
